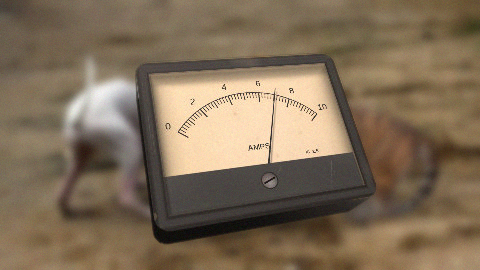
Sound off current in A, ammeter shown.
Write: 7 A
